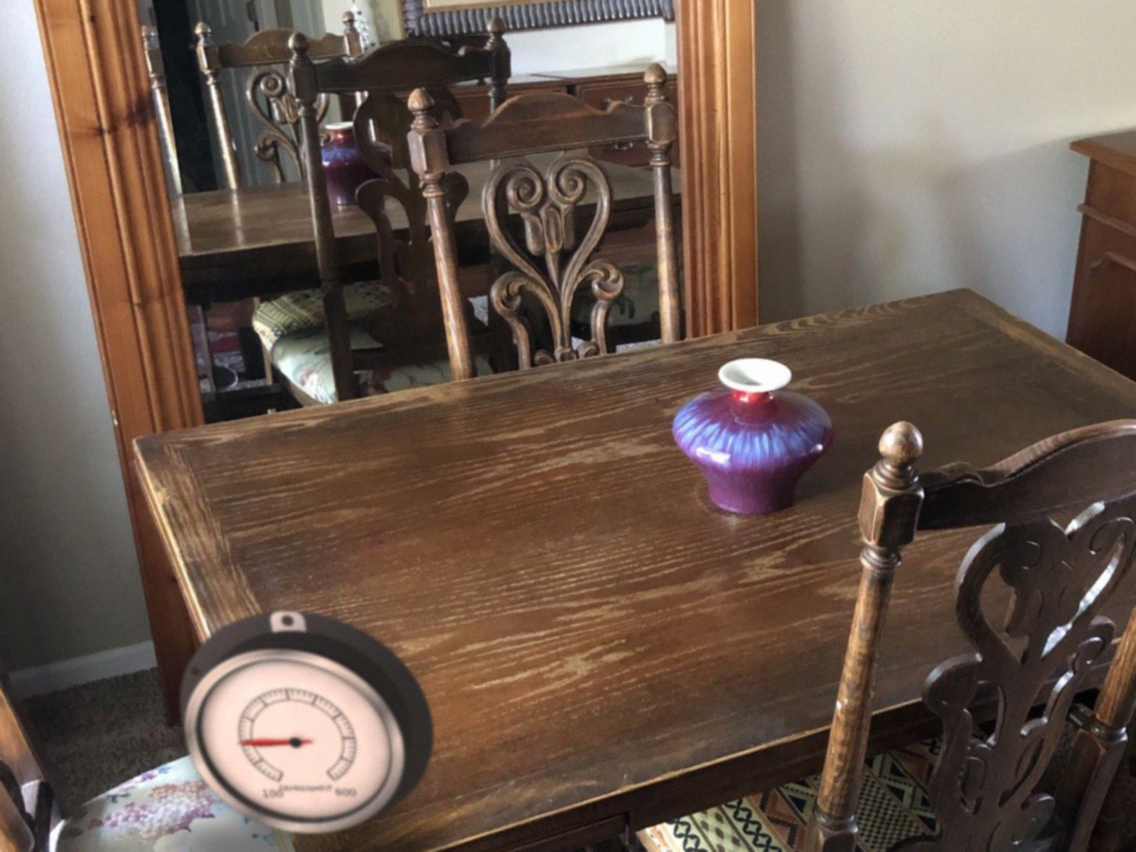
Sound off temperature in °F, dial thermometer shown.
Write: 200 °F
